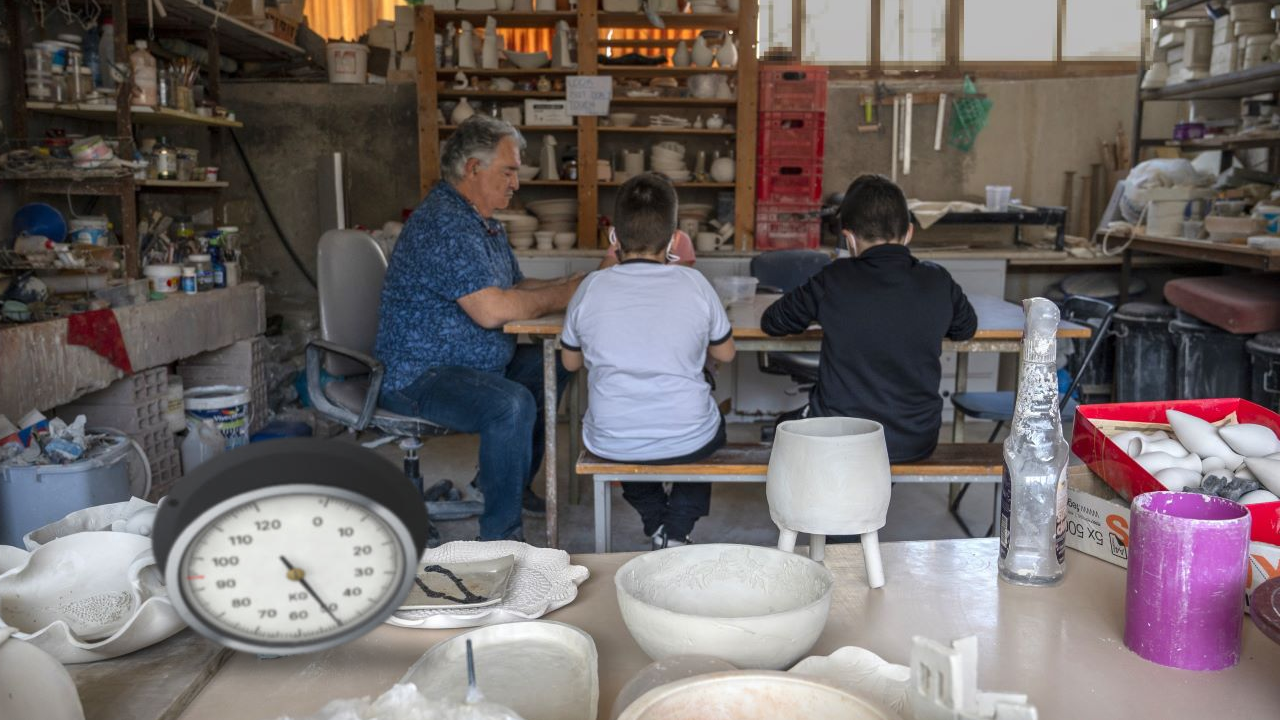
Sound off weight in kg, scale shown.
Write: 50 kg
